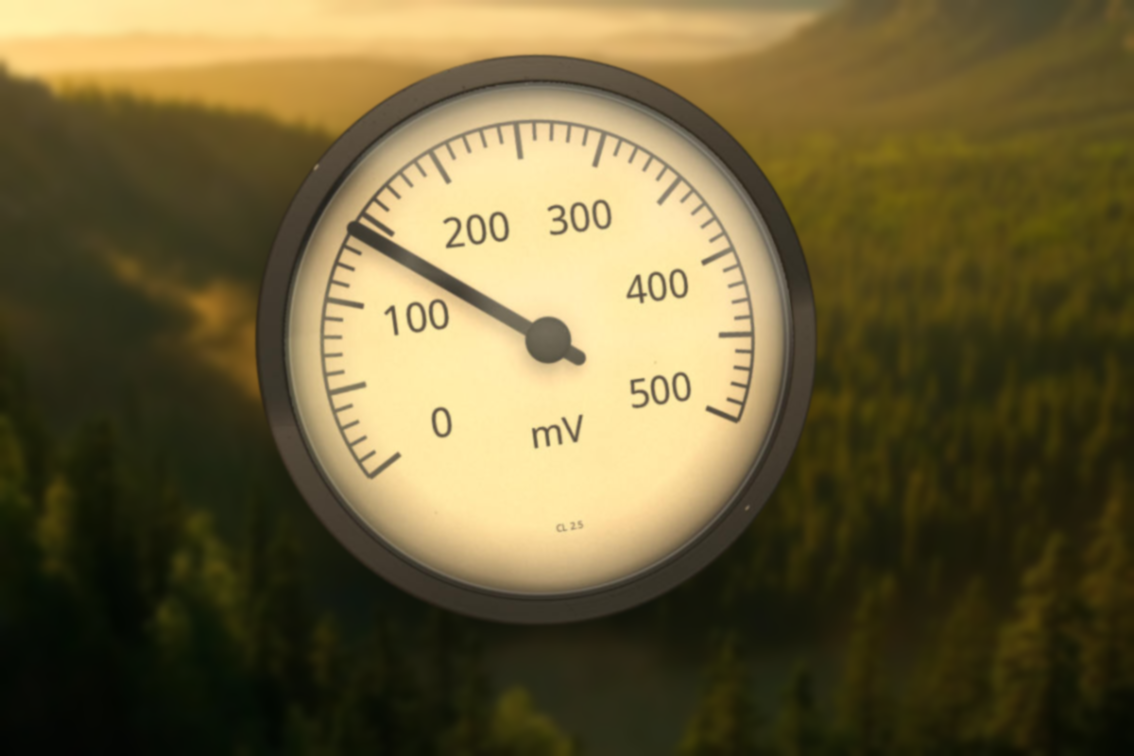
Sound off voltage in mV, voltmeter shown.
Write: 140 mV
